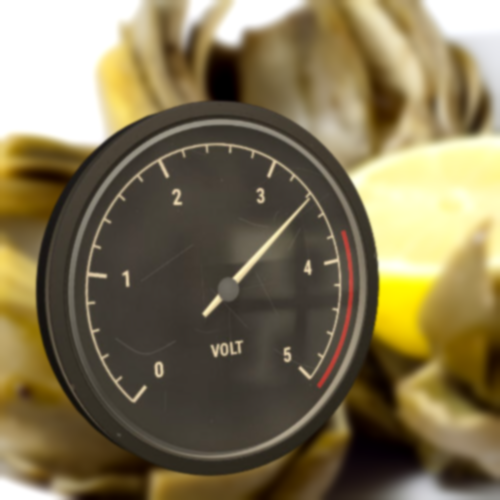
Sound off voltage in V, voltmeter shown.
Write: 3.4 V
